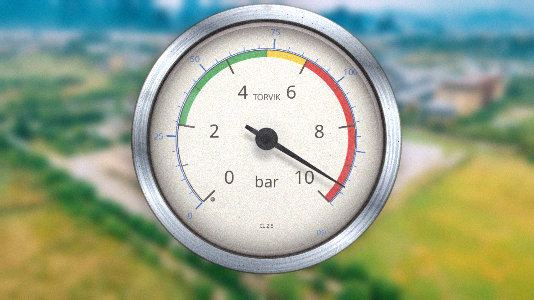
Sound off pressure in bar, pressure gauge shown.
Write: 9.5 bar
